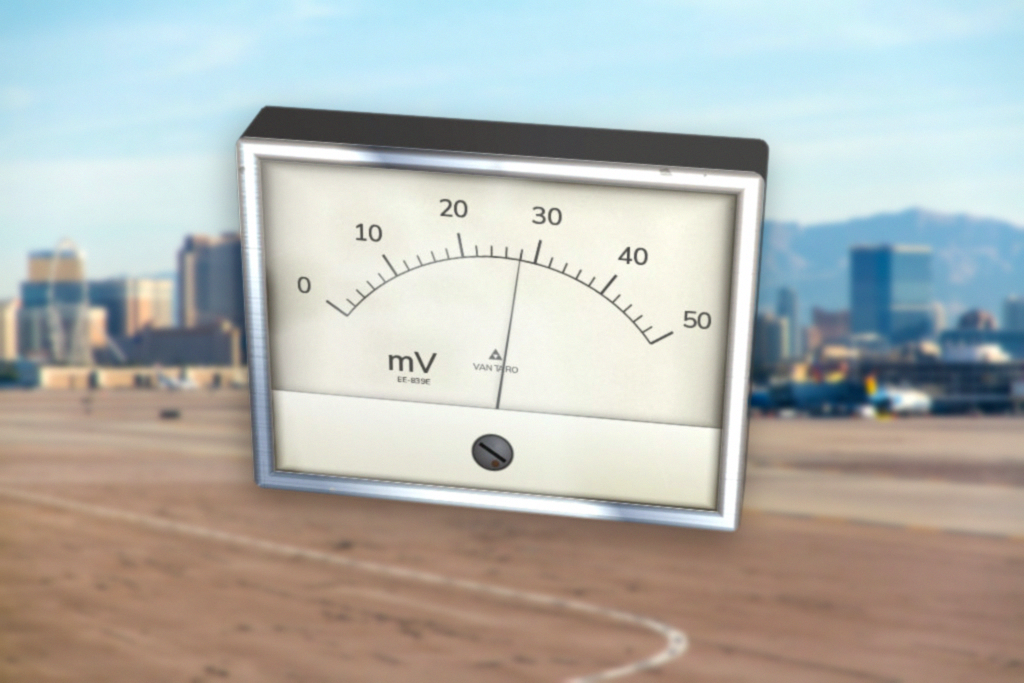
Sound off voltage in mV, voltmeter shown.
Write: 28 mV
